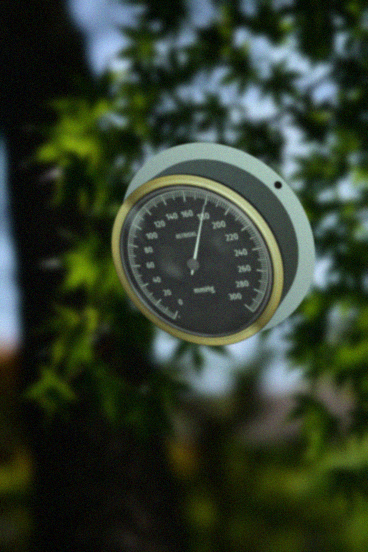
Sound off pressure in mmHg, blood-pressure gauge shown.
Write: 180 mmHg
